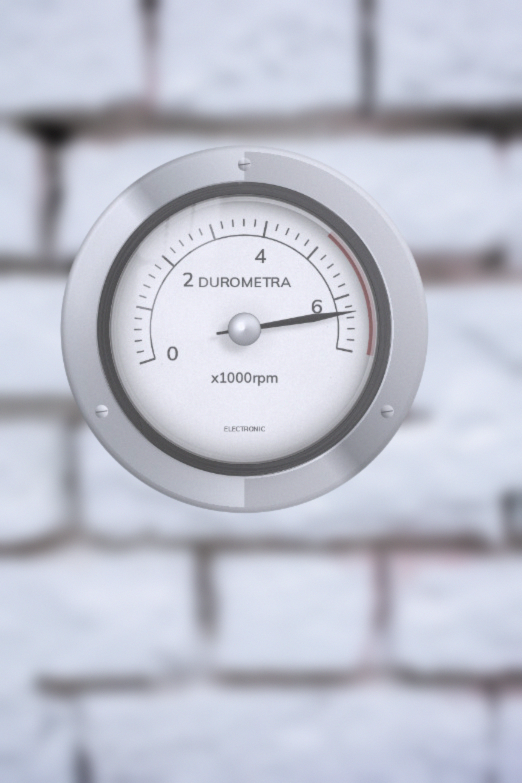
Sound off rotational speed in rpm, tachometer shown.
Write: 6300 rpm
